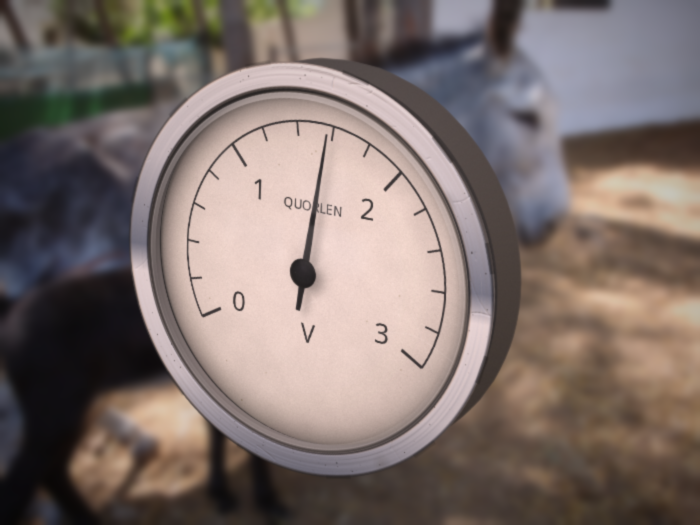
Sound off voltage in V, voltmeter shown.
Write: 1.6 V
